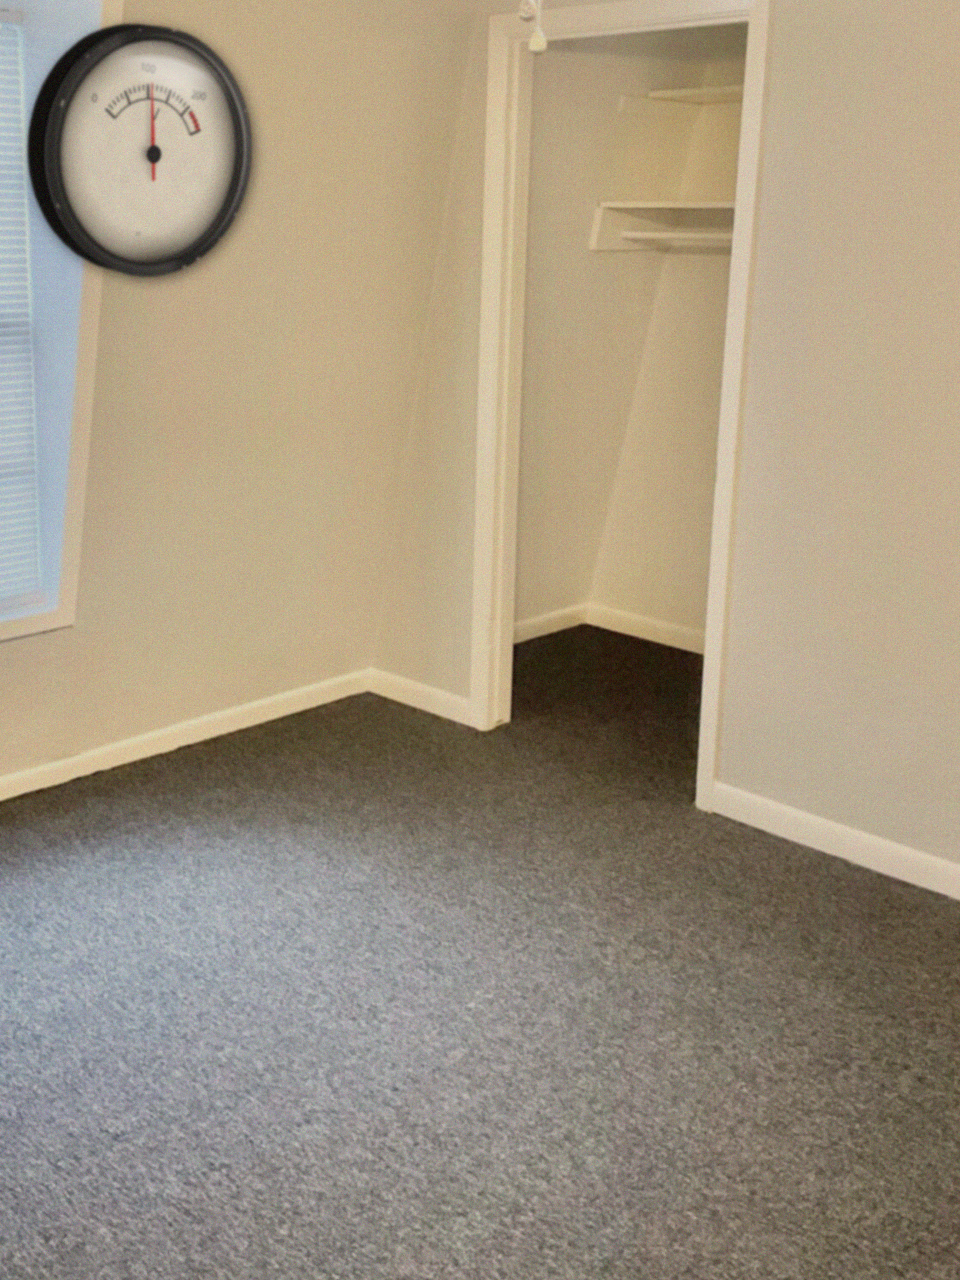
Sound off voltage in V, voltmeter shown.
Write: 100 V
